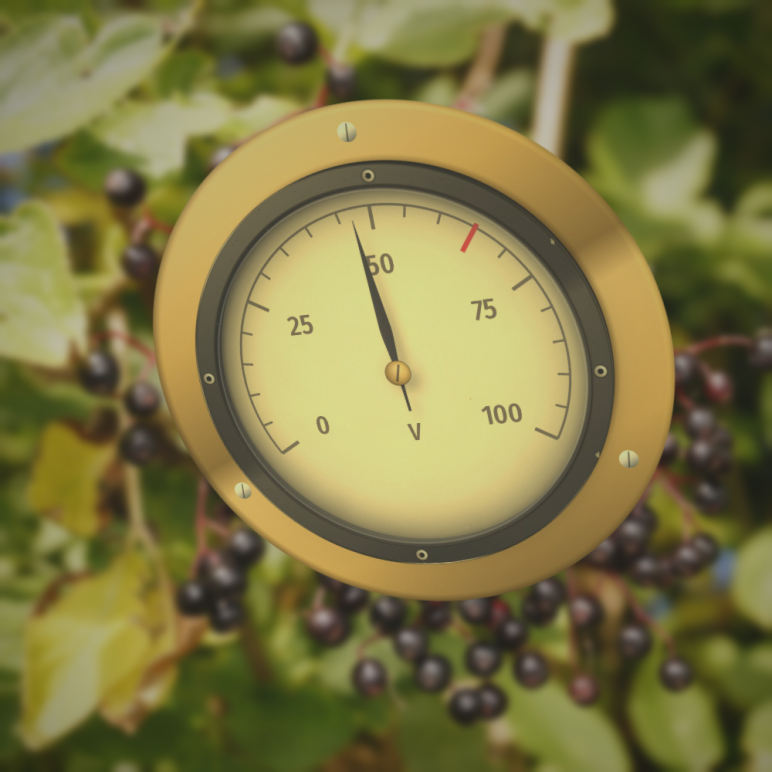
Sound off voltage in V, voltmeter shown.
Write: 47.5 V
